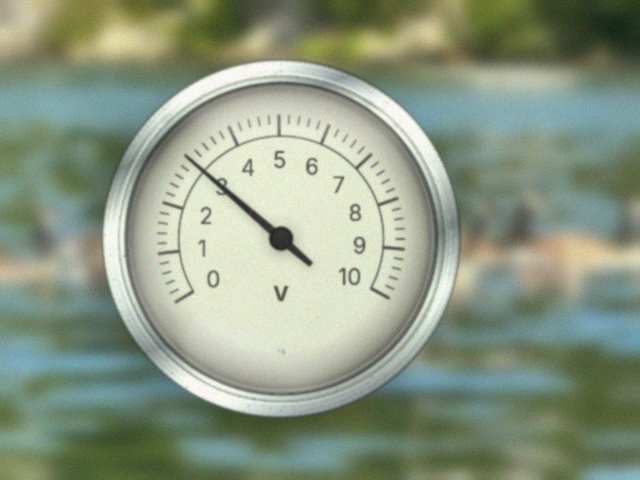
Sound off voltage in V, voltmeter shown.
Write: 3 V
